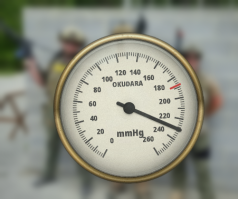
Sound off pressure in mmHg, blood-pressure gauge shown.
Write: 230 mmHg
